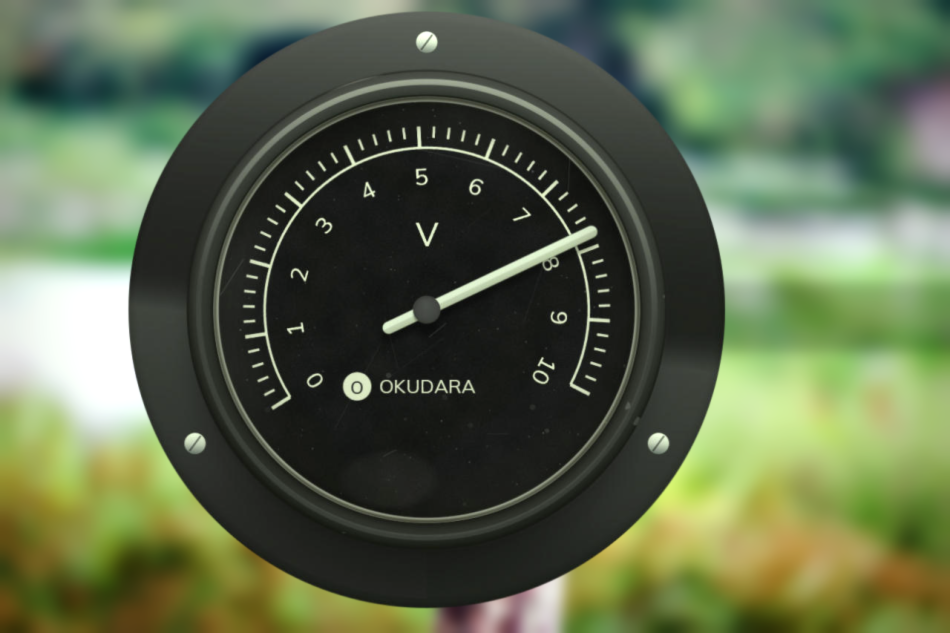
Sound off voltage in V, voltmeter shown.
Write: 7.8 V
